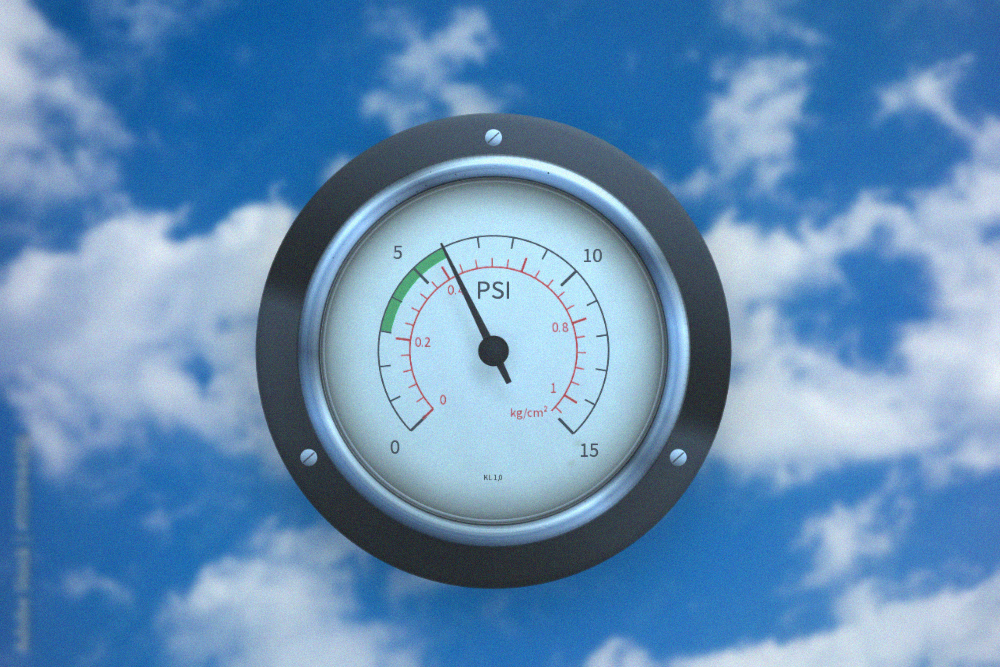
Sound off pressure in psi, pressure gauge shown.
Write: 6 psi
